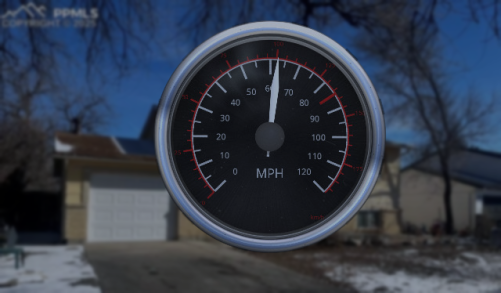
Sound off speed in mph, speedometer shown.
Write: 62.5 mph
